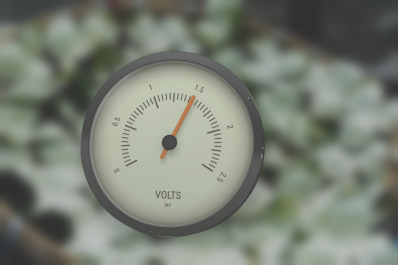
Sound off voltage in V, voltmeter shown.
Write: 1.5 V
